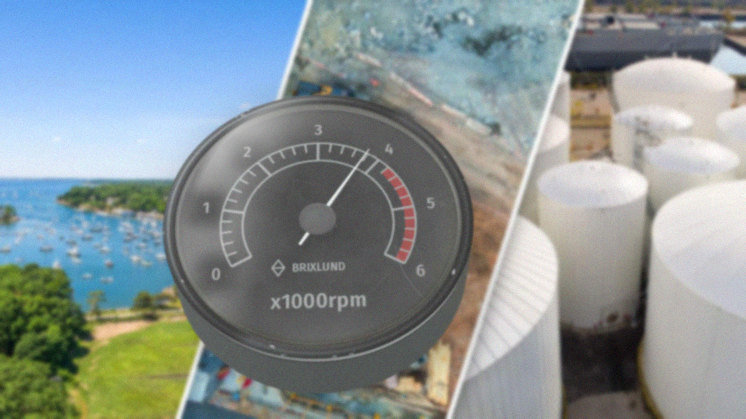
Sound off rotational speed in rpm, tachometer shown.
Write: 3800 rpm
